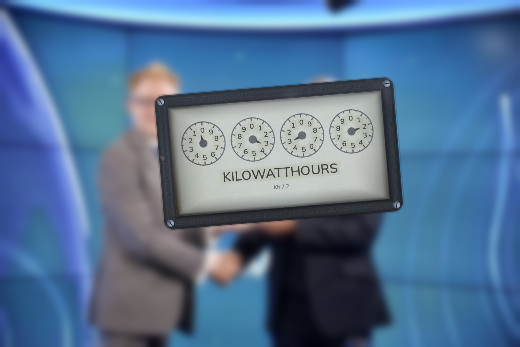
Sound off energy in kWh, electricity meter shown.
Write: 332 kWh
